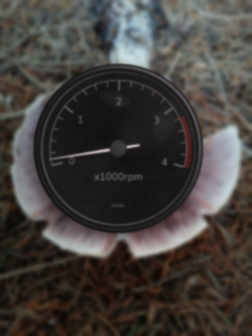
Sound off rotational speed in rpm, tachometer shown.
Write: 100 rpm
